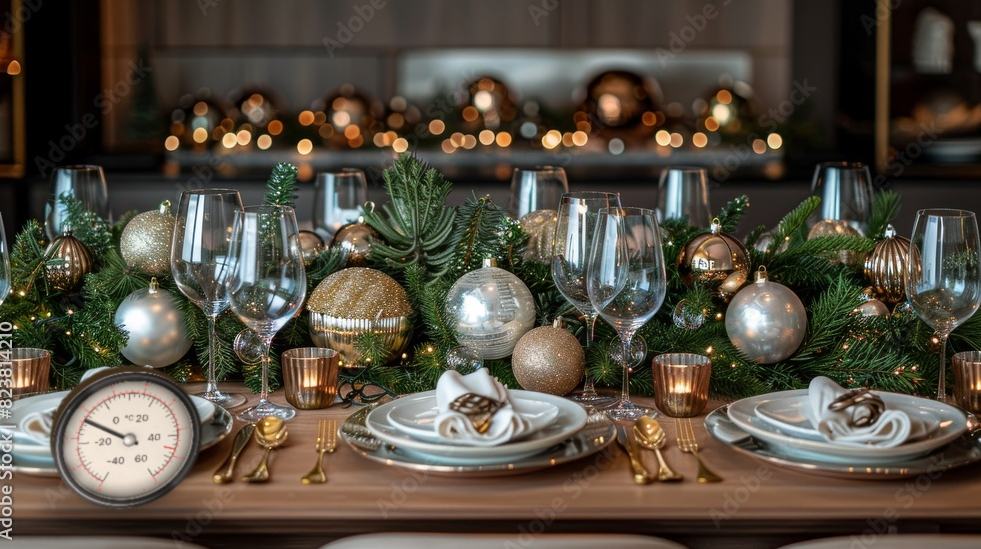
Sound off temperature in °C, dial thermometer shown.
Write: -10 °C
